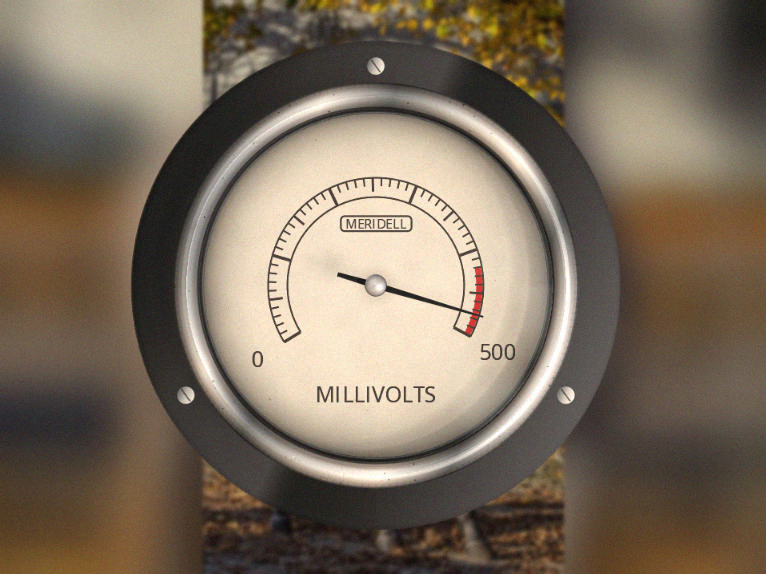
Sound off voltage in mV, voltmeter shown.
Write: 475 mV
